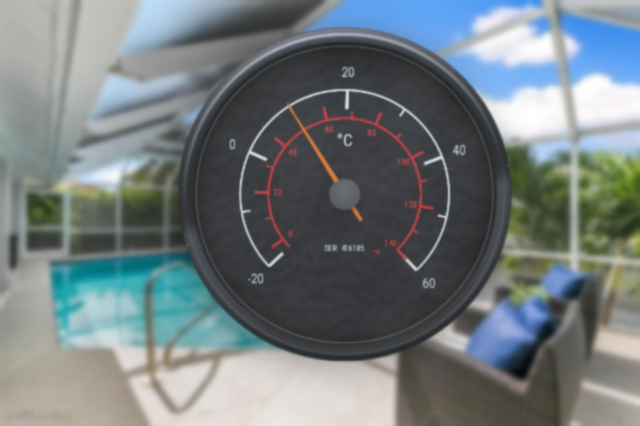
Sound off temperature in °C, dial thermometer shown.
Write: 10 °C
